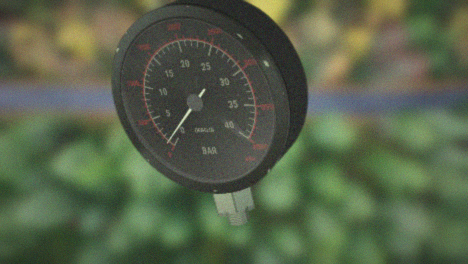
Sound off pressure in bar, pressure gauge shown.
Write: 1 bar
